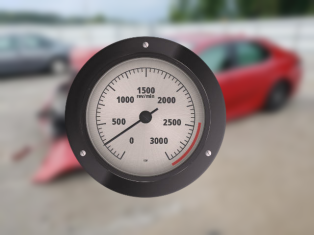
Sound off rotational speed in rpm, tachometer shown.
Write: 250 rpm
